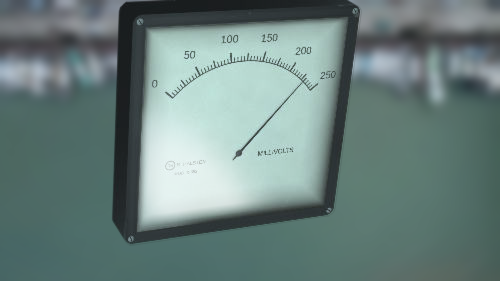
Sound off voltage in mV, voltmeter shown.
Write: 225 mV
